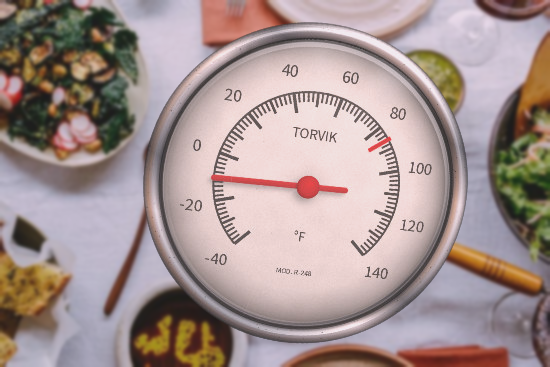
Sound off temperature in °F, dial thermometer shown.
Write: -10 °F
